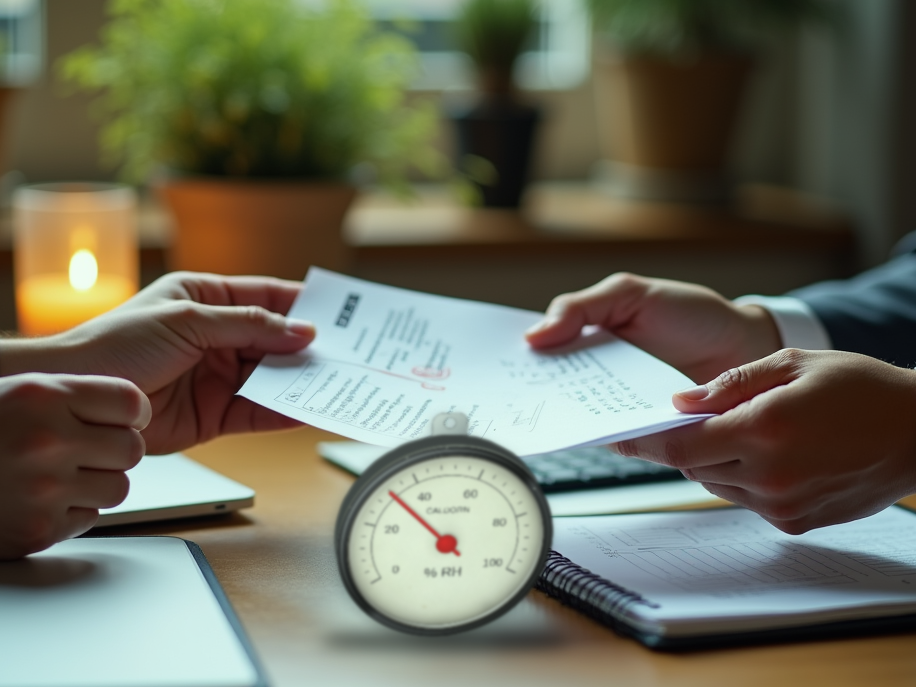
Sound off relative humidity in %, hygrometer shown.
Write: 32 %
